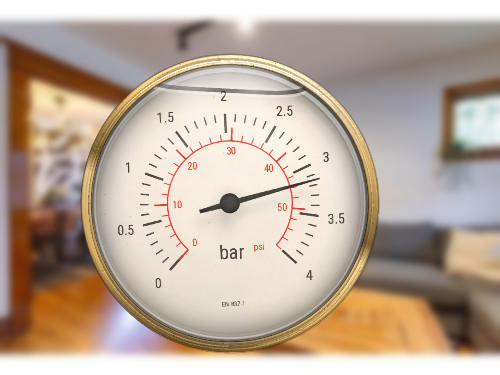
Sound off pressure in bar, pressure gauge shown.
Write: 3.15 bar
